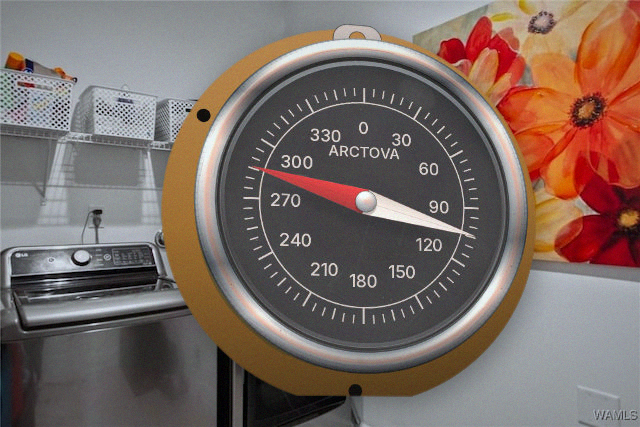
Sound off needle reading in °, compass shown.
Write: 285 °
